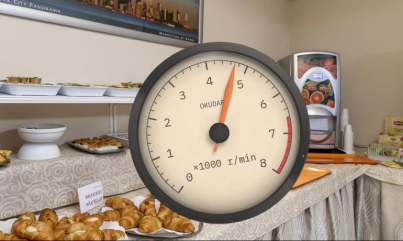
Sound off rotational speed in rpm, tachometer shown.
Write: 4700 rpm
